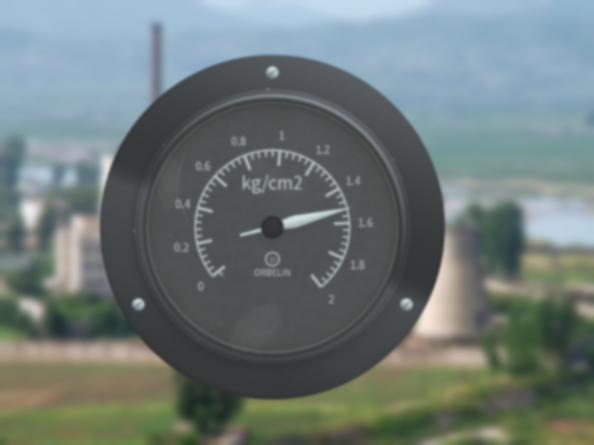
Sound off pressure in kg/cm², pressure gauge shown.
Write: 1.52 kg/cm²
